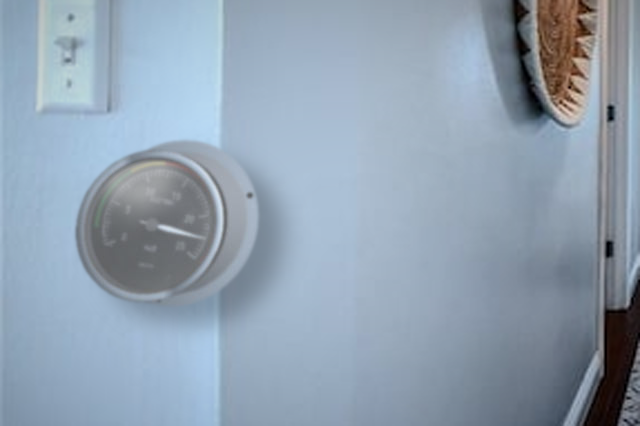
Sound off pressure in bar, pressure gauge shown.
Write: 22.5 bar
